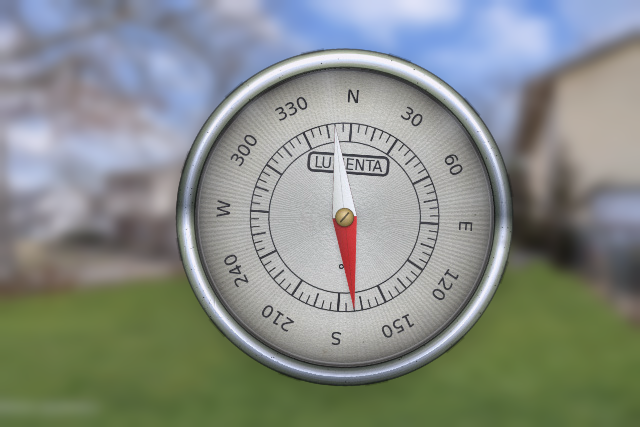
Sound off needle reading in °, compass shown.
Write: 170 °
